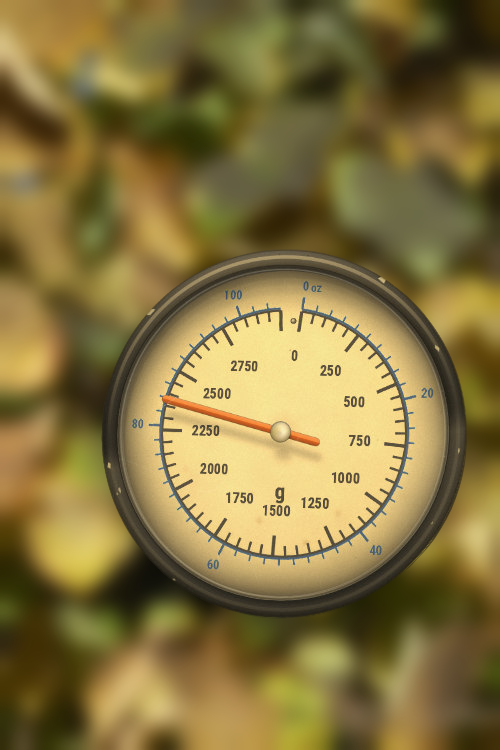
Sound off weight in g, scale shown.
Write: 2375 g
